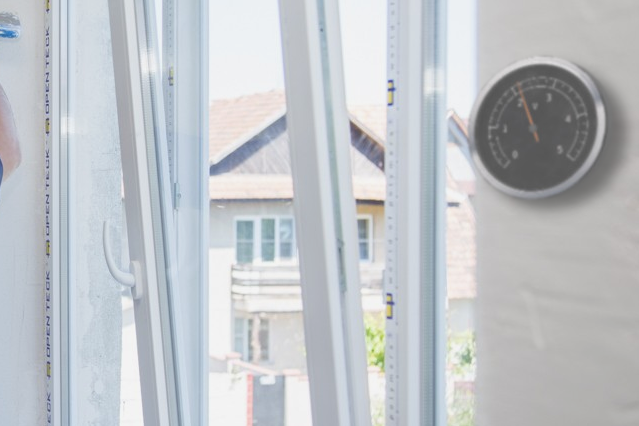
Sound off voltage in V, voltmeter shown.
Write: 2.2 V
